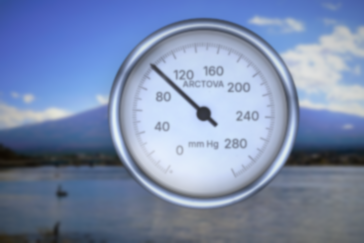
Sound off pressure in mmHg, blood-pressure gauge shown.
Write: 100 mmHg
